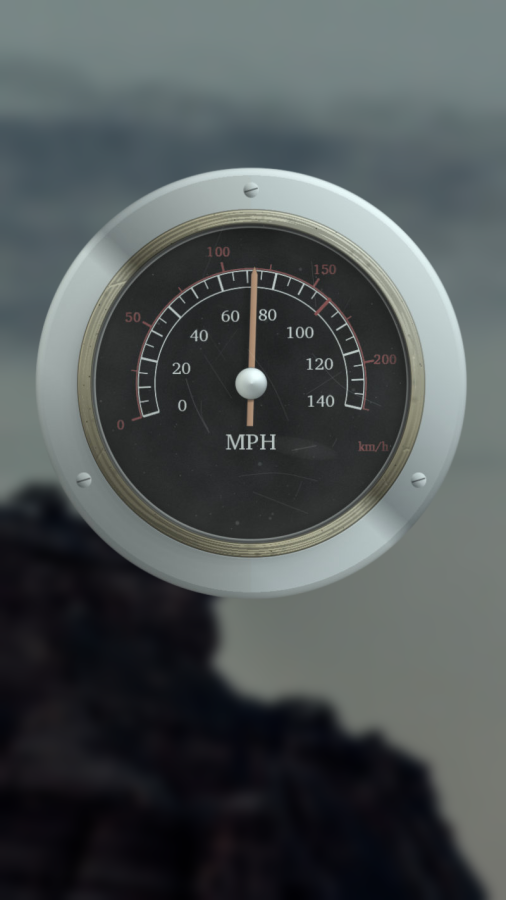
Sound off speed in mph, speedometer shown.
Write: 72.5 mph
